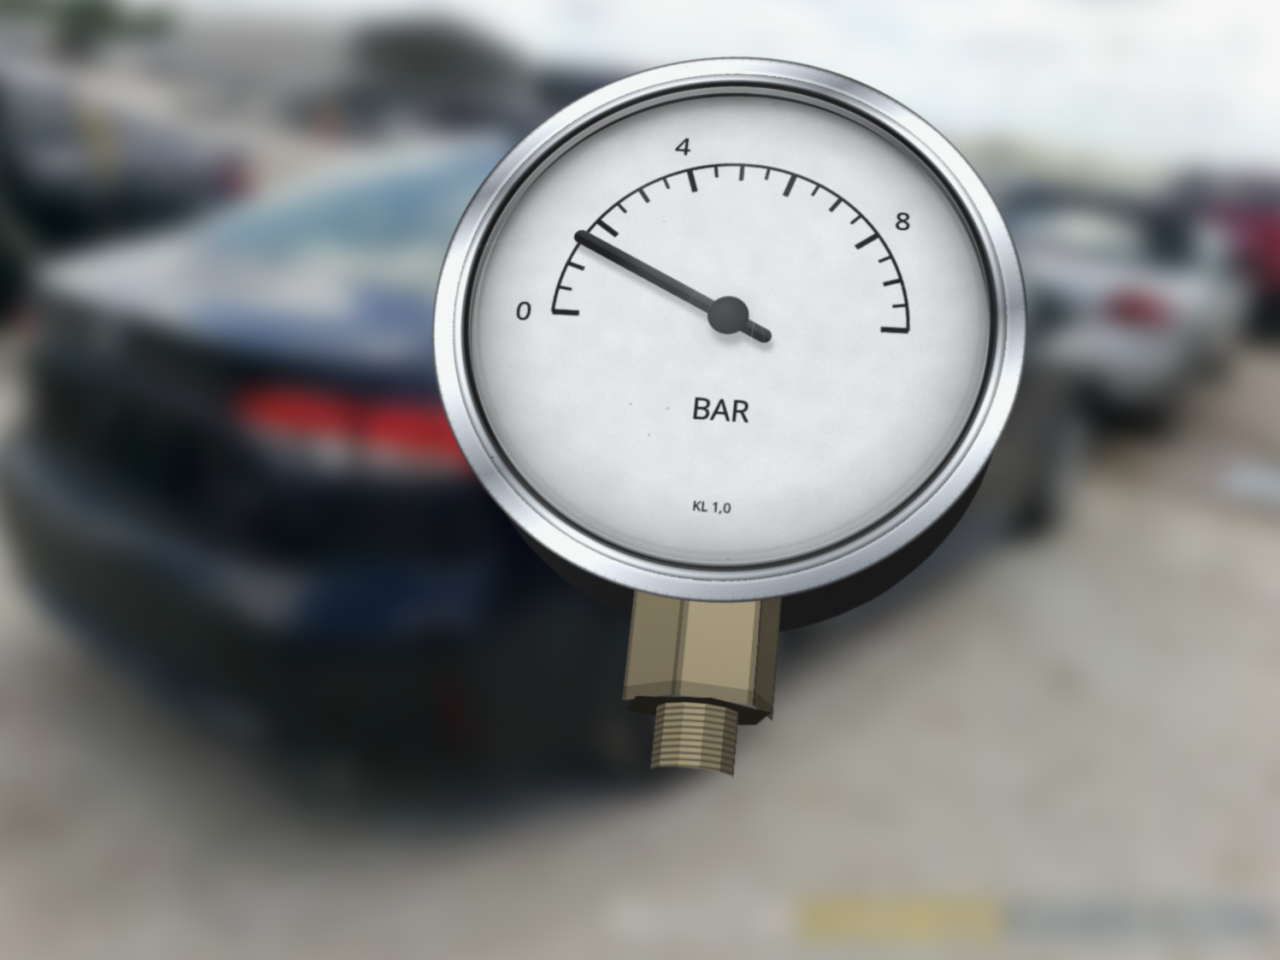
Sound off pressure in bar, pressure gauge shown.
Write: 1.5 bar
